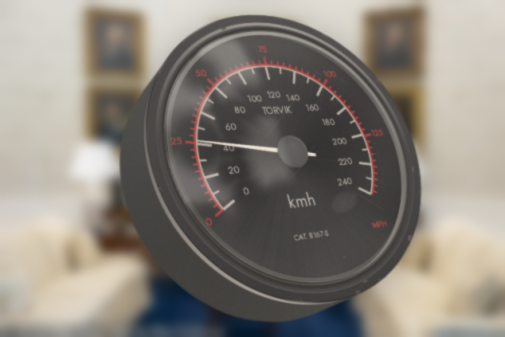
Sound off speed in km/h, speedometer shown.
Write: 40 km/h
